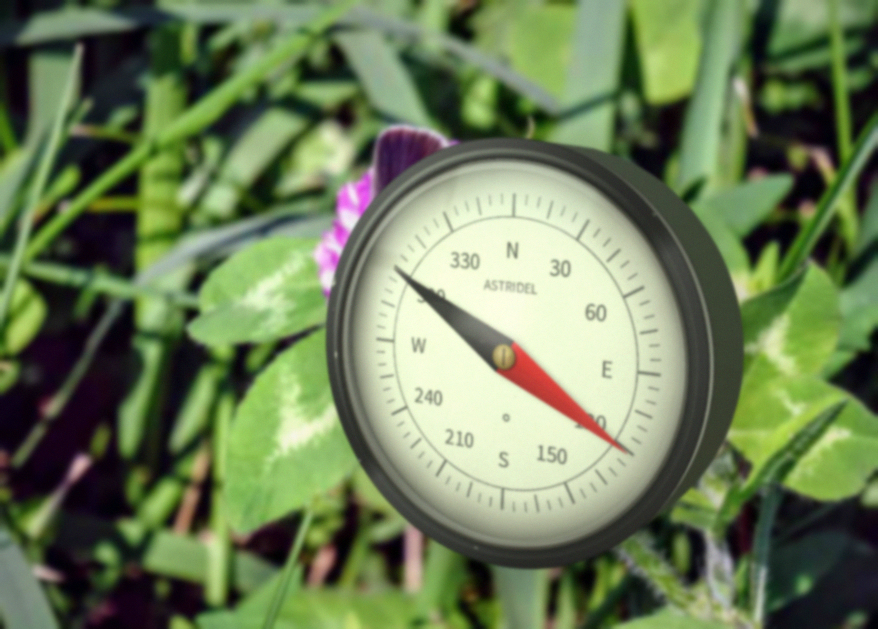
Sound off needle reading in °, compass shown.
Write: 120 °
